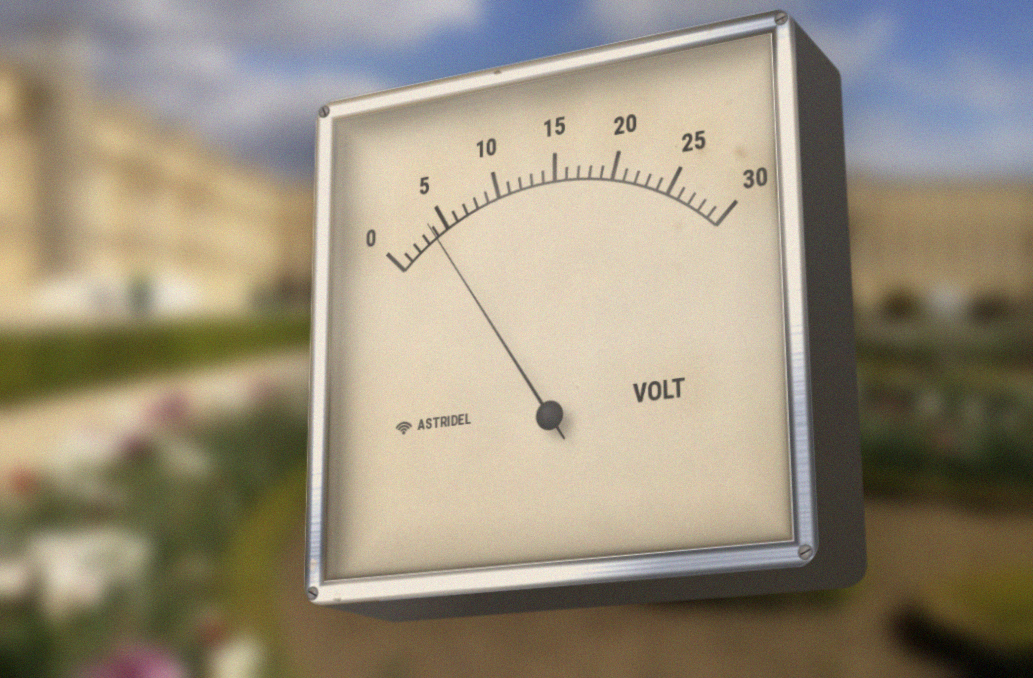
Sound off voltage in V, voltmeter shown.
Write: 4 V
